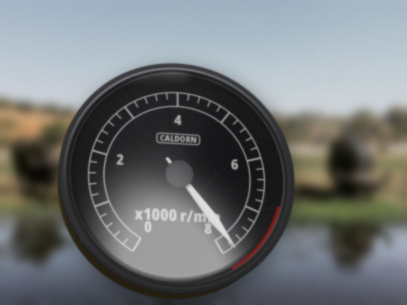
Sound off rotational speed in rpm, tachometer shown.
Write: 7800 rpm
